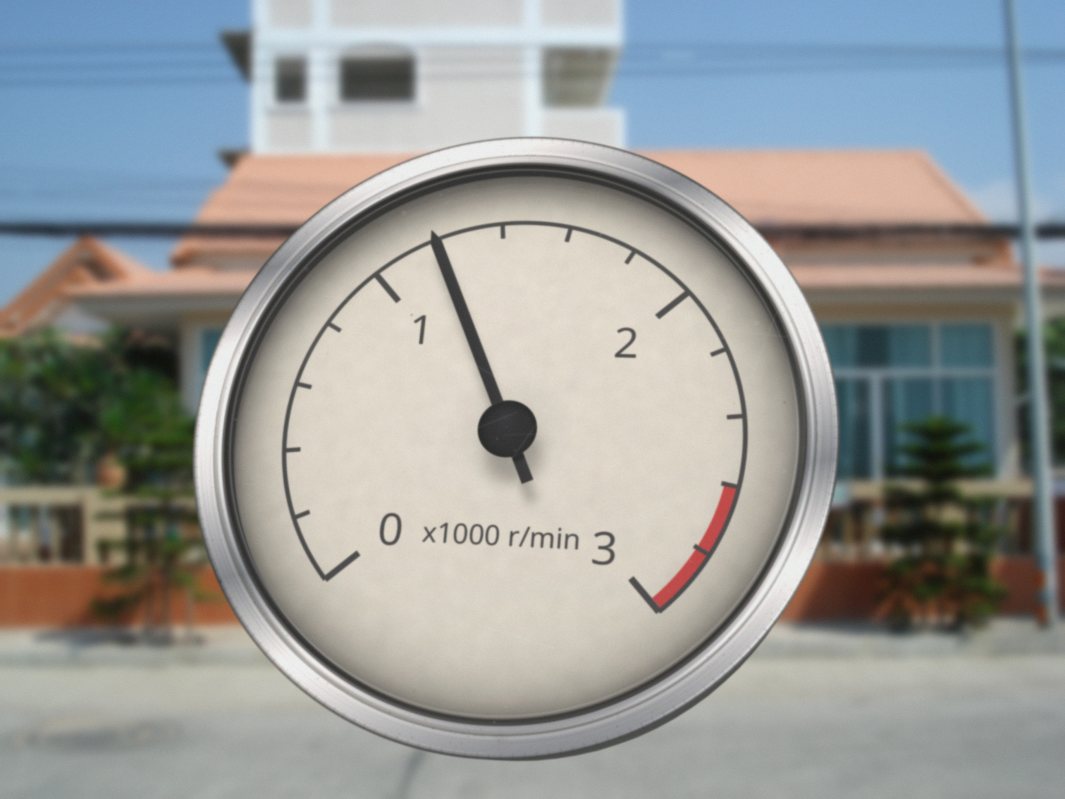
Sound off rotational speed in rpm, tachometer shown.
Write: 1200 rpm
